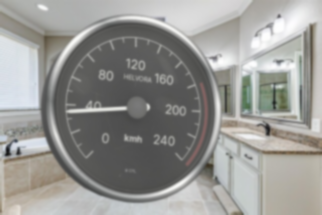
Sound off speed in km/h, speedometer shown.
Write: 35 km/h
